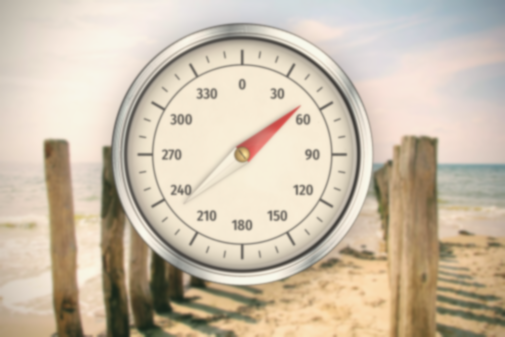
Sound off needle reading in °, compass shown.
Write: 50 °
